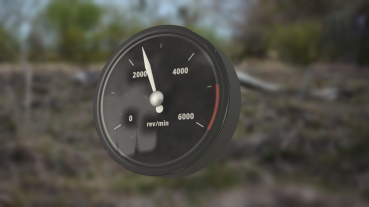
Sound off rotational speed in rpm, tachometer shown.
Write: 2500 rpm
